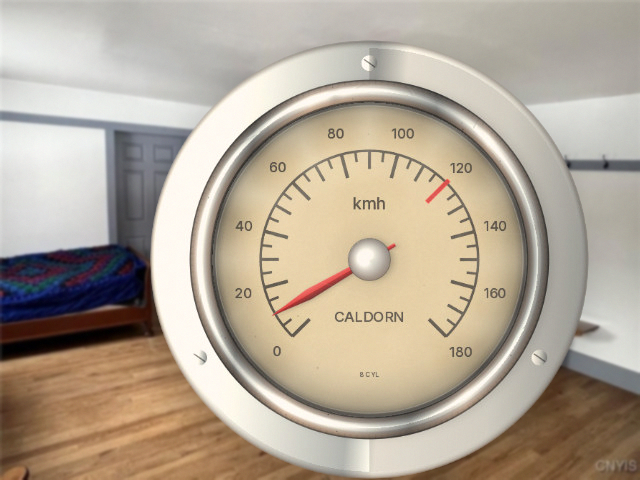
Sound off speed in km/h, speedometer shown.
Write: 10 km/h
